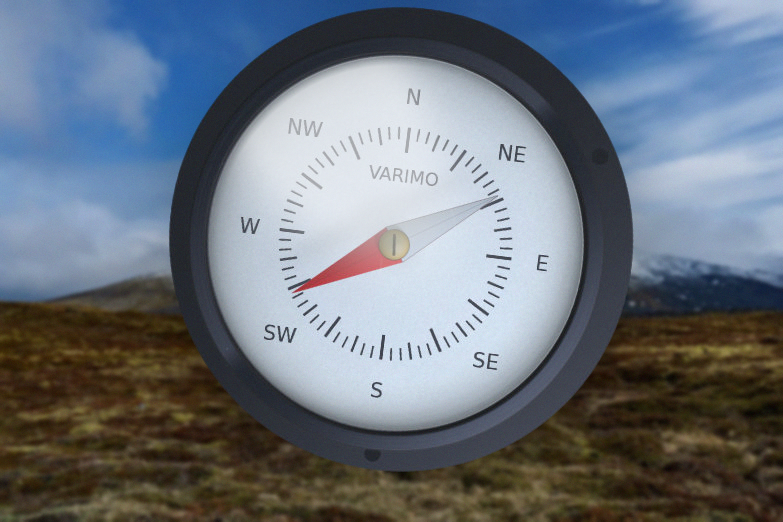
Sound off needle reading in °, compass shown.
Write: 237.5 °
